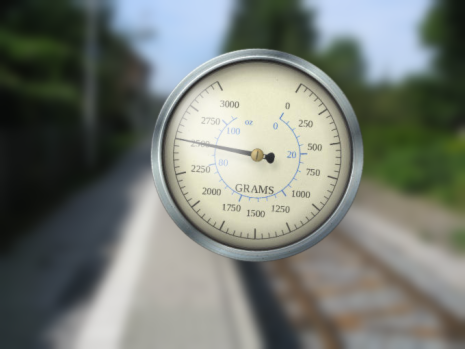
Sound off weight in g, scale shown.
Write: 2500 g
